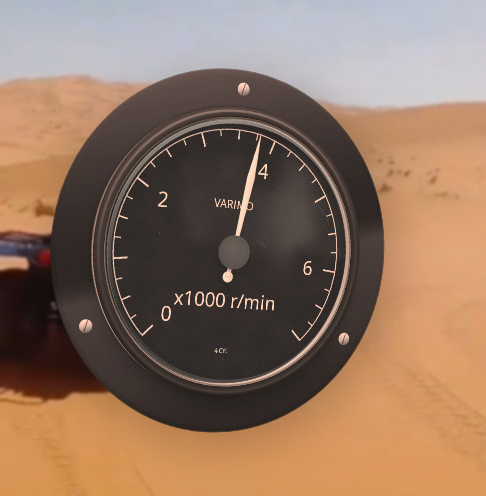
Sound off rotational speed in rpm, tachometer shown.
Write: 3750 rpm
